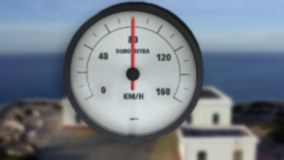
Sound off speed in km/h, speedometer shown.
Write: 80 km/h
